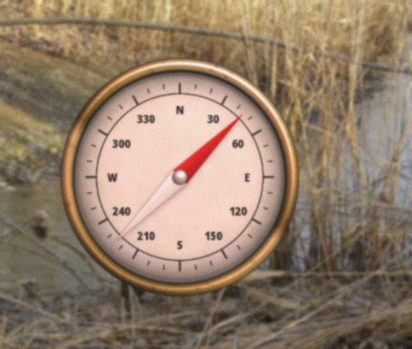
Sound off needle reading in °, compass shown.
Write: 45 °
